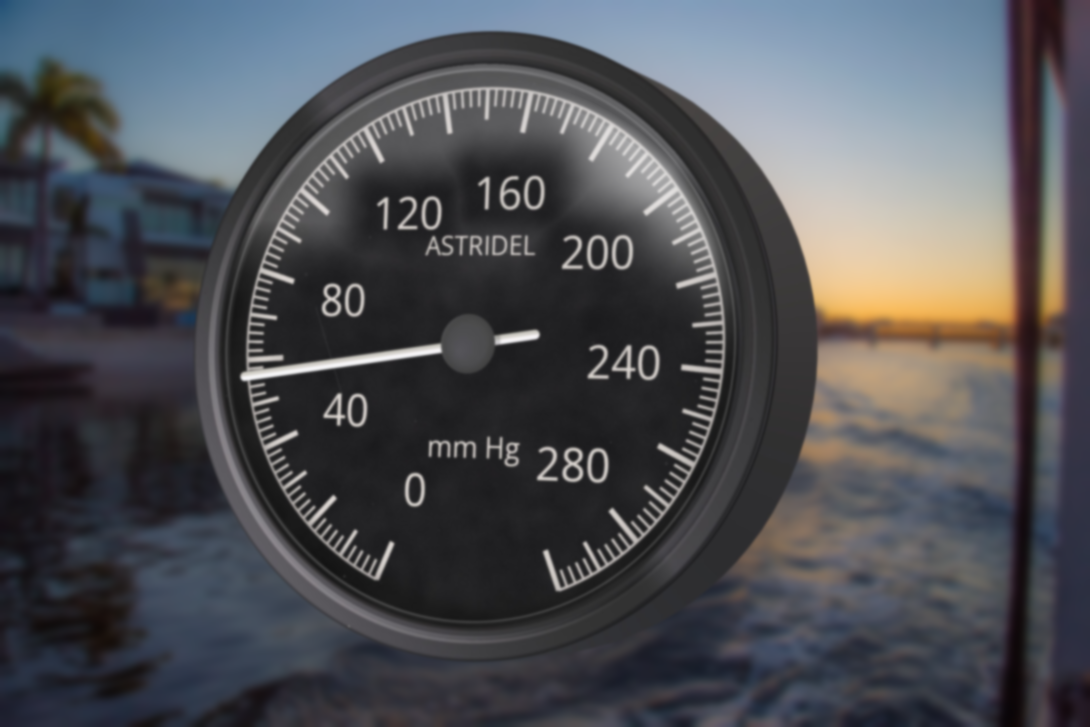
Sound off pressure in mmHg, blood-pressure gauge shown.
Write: 56 mmHg
